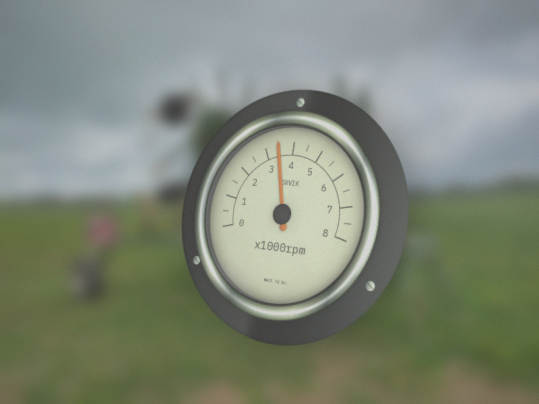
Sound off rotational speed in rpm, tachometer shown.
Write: 3500 rpm
